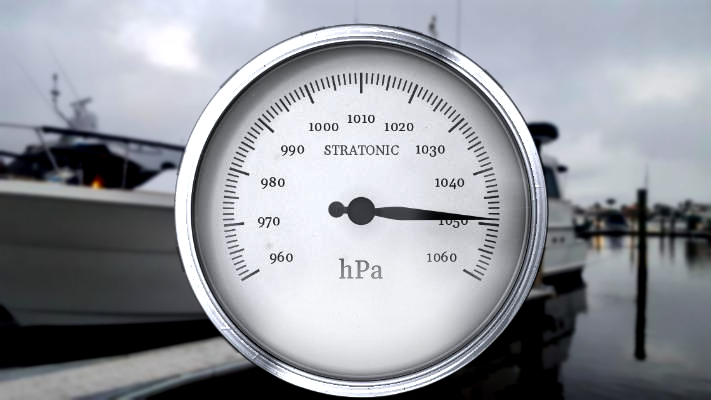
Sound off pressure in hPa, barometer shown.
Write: 1049 hPa
